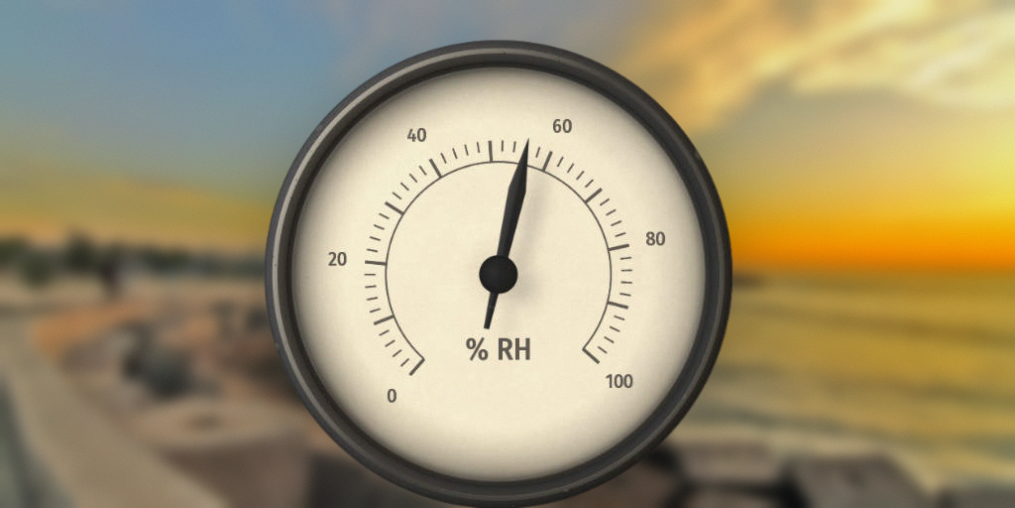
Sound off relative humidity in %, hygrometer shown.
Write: 56 %
